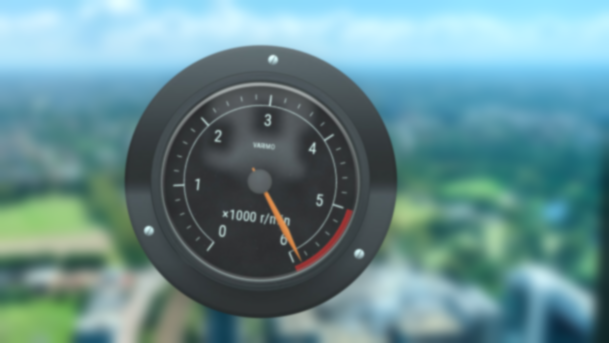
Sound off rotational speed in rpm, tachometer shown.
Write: 5900 rpm
